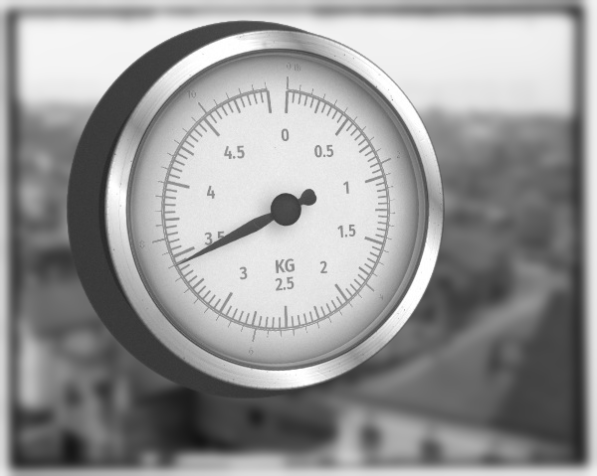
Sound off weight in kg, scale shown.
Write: 3.45 kg
